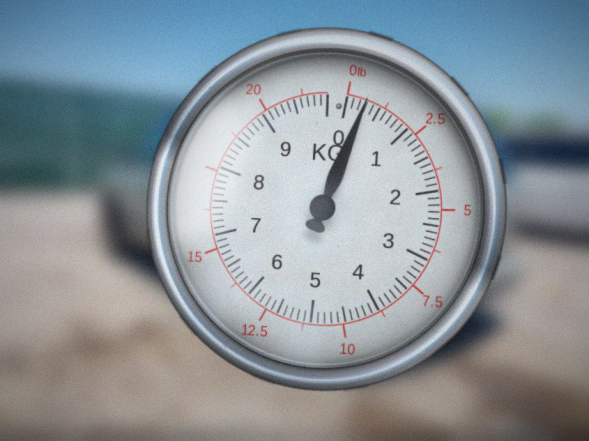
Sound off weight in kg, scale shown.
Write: 0.3 kg
